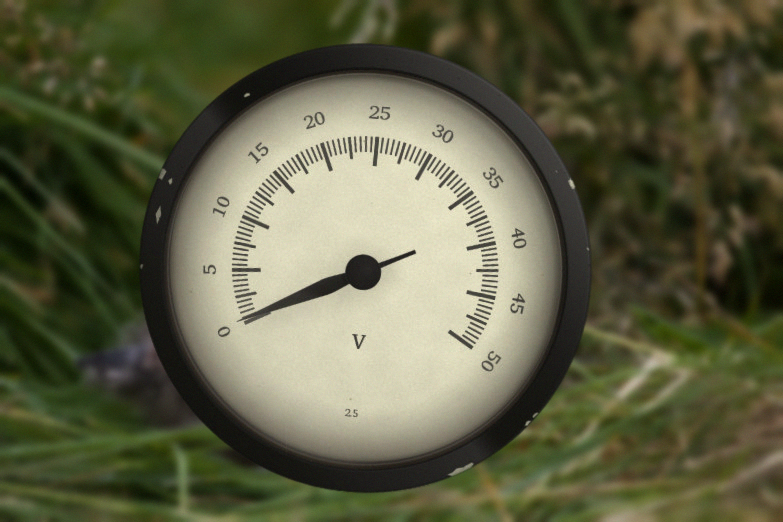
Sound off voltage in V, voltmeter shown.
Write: 0.5 V
